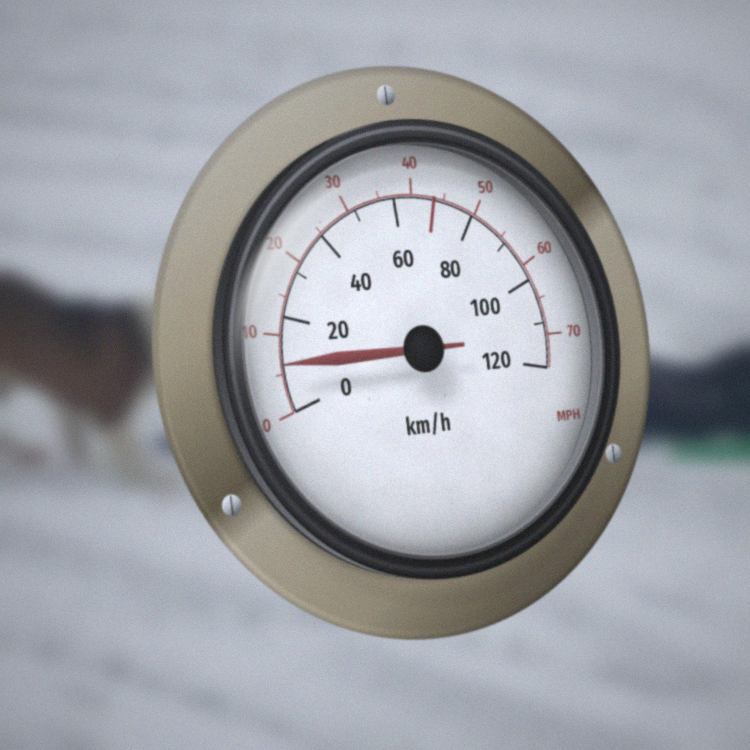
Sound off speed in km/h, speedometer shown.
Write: 10 km/h
